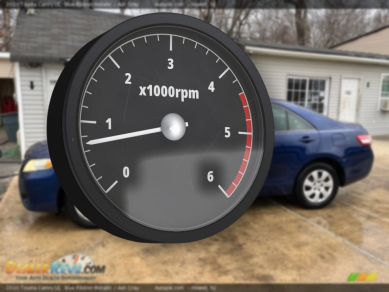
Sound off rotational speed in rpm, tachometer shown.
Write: 700 rpm
